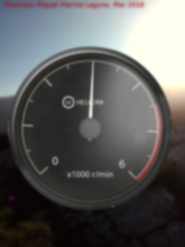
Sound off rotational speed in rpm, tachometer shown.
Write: 3000 rpm
